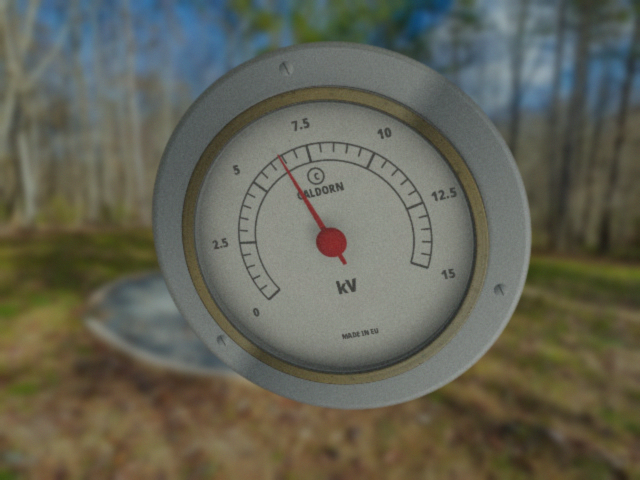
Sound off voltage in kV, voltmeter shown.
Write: 6.5 kV
